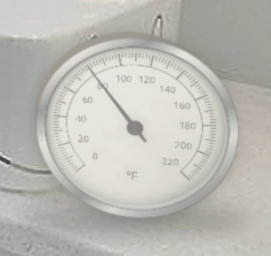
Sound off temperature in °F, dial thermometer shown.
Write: 80 °F
